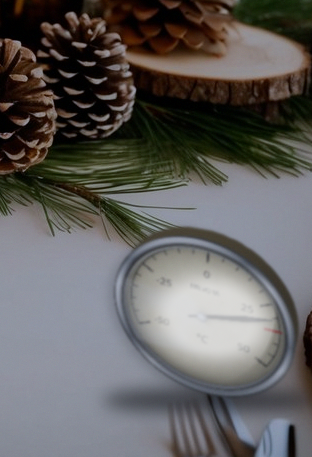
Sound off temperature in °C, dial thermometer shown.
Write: 30 °C
